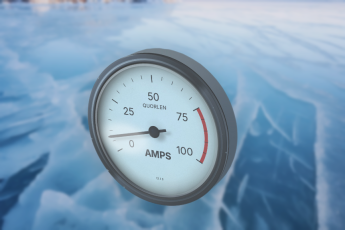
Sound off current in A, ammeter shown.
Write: 7.5 A
